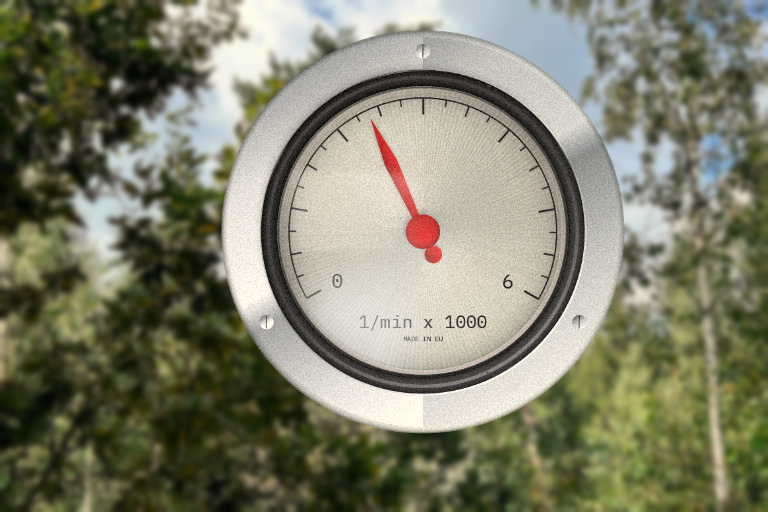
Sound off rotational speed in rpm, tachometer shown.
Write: 2375 rpm
